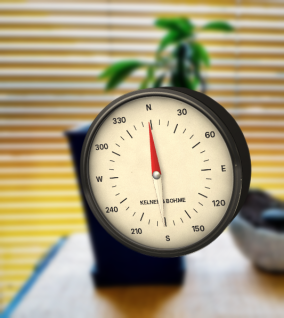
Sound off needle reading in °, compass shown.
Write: 0 °
